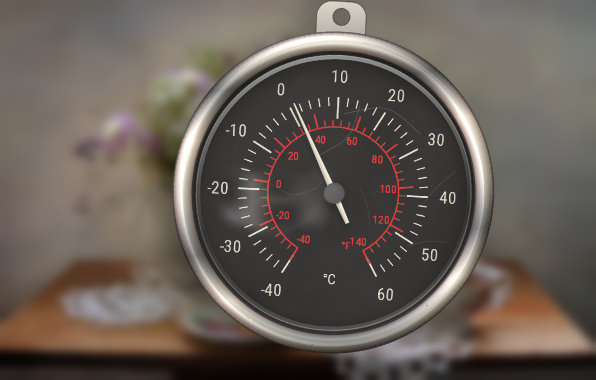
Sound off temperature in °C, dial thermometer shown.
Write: 1 °C
